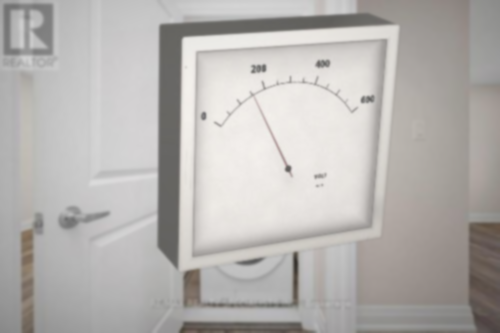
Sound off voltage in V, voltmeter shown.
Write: 150 V
